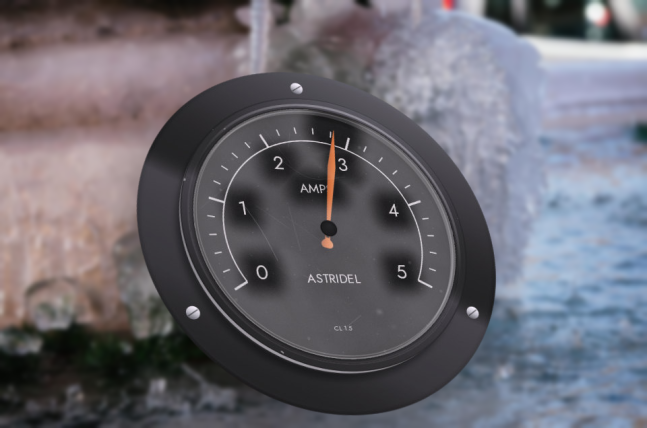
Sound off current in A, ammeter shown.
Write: 2.8 A
